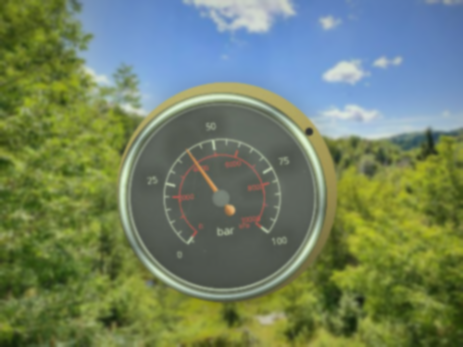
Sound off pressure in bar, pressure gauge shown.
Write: 40 bar
